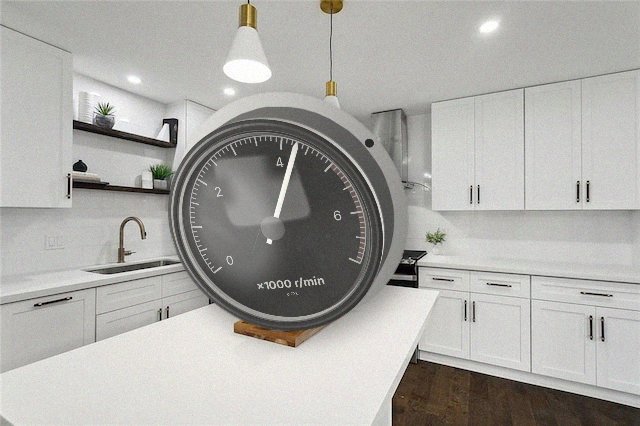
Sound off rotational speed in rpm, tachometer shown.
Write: 4300 rpm
